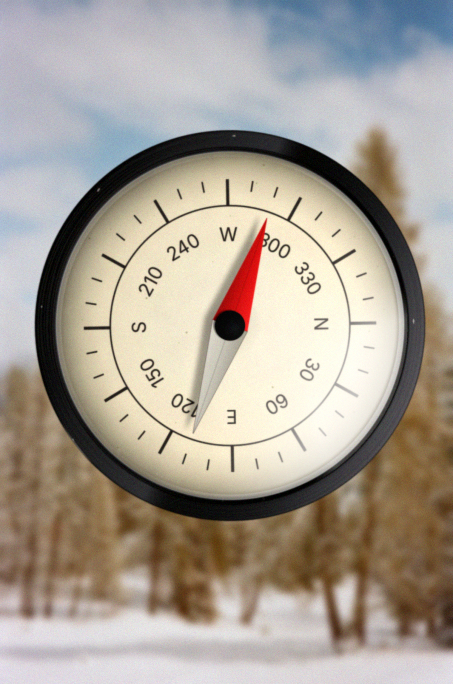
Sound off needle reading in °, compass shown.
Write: 290 °
